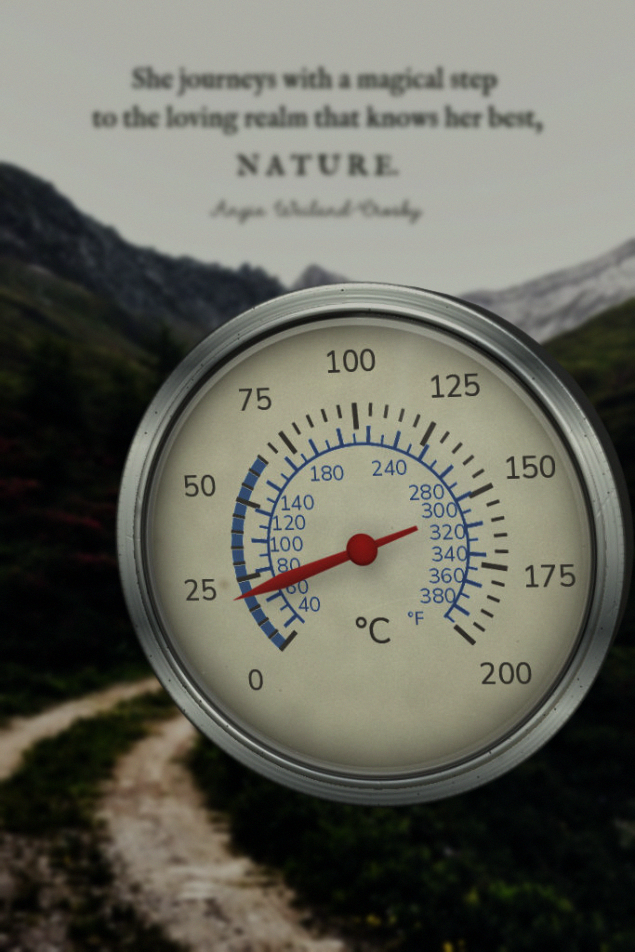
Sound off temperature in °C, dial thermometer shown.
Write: 20 °C
